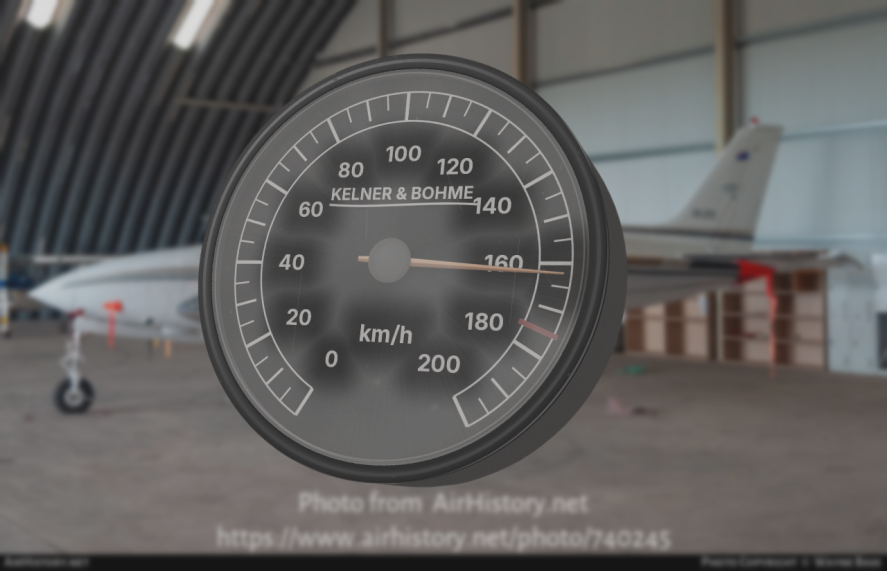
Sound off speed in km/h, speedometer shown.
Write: 162.5 km/h
